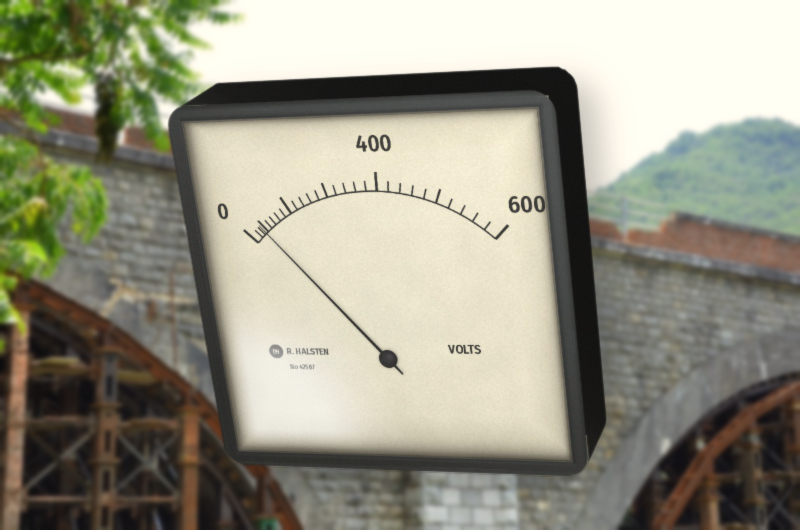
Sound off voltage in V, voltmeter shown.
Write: 100 V
